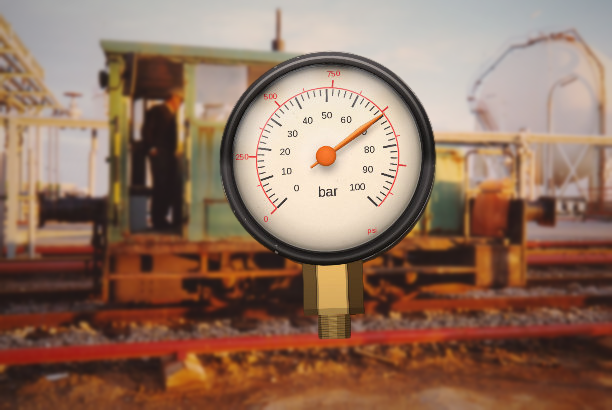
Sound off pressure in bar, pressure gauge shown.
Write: 70 bar
